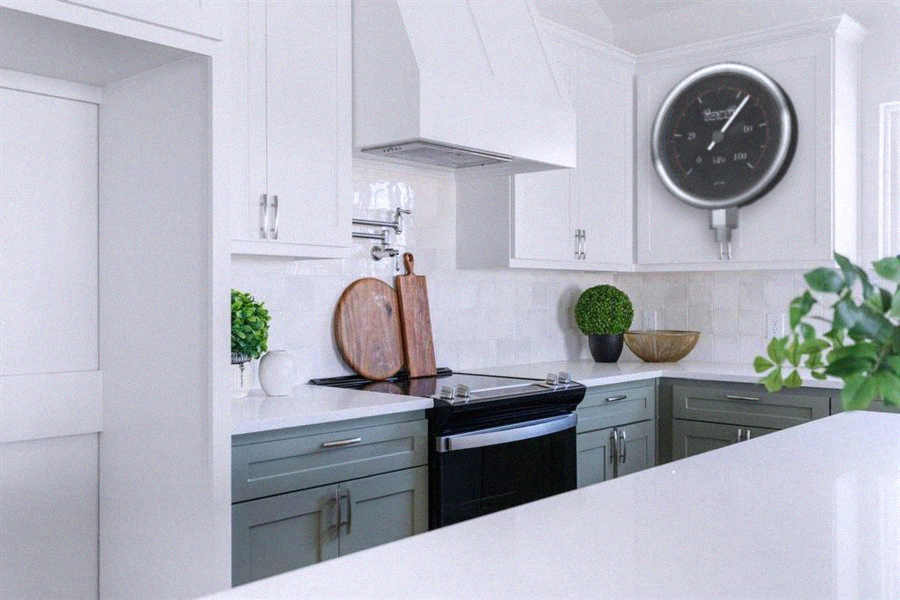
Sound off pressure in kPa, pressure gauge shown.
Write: 65 kPa
